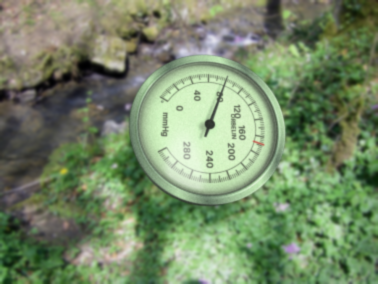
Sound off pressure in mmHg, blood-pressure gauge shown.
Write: 80 mmHg
